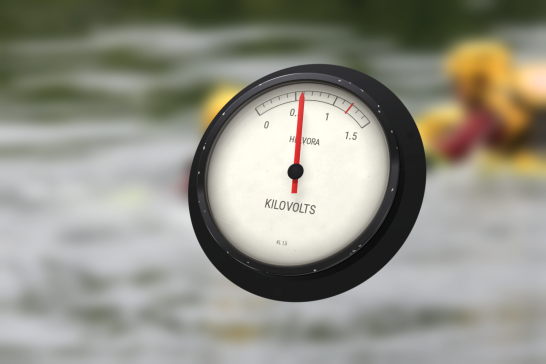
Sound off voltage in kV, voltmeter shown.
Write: 0.6 kV
